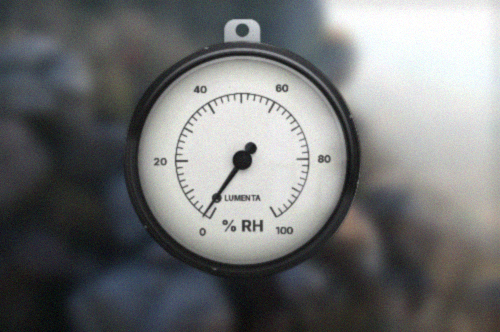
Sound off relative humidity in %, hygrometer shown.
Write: 2 %
